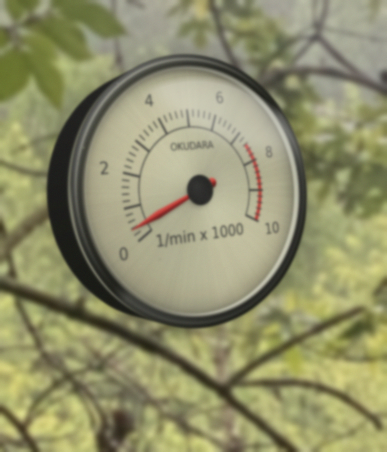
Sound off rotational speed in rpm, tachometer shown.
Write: 400 rpm
